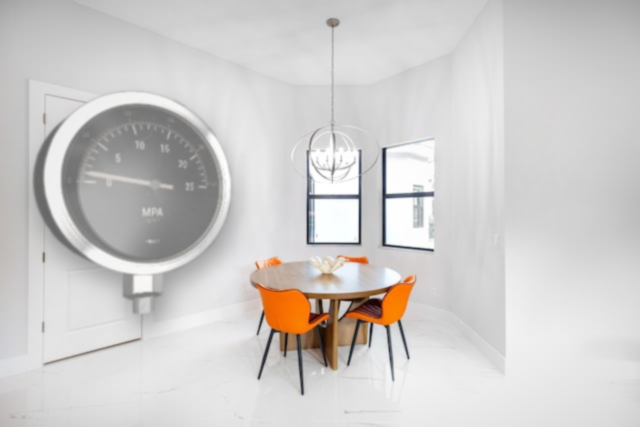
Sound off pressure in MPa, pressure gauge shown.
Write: 1 MPa
